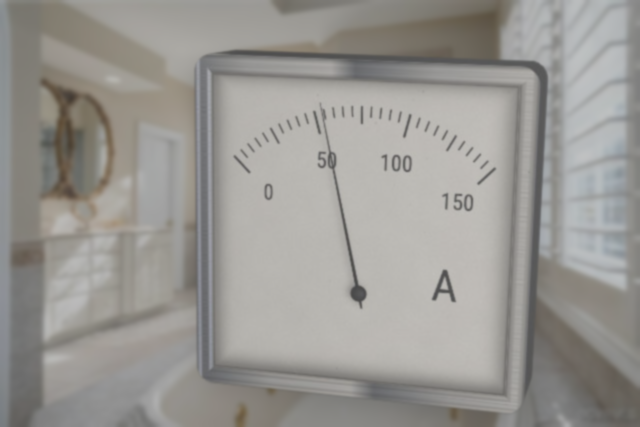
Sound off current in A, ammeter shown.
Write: 55 A
